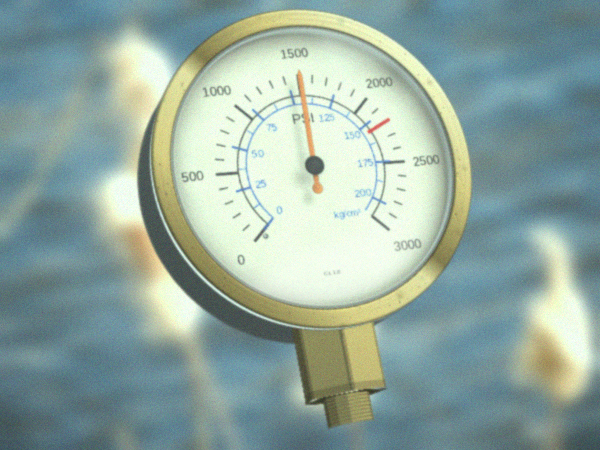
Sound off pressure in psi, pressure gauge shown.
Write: 1500 psi
